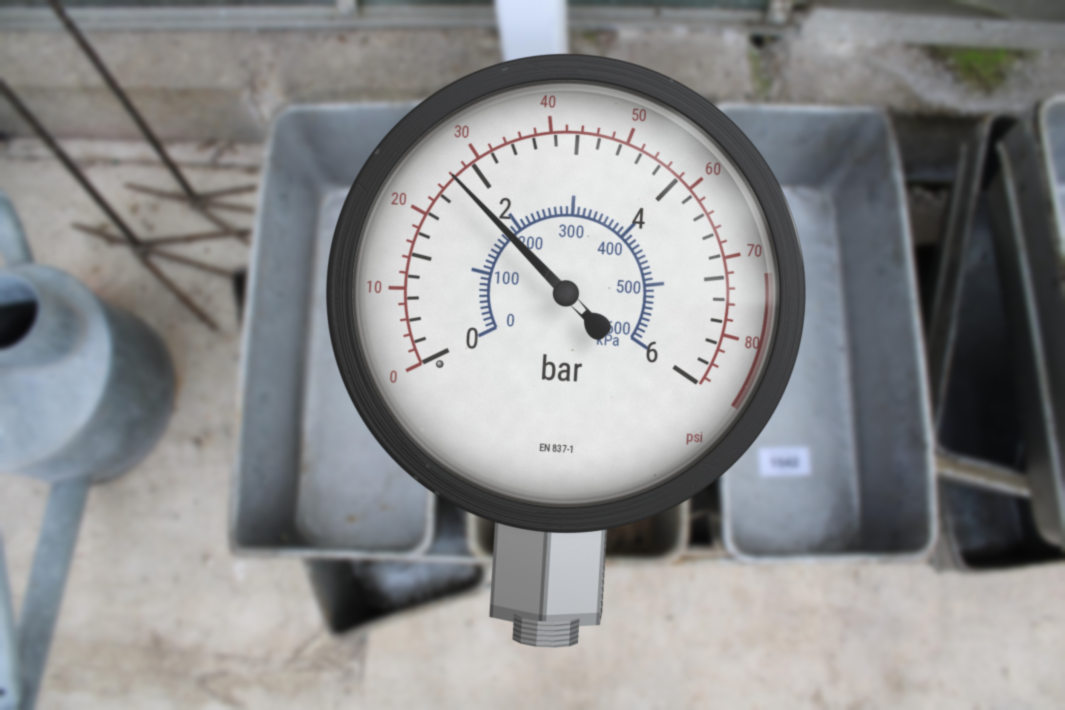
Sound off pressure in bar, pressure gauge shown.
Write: 1.8 bar
